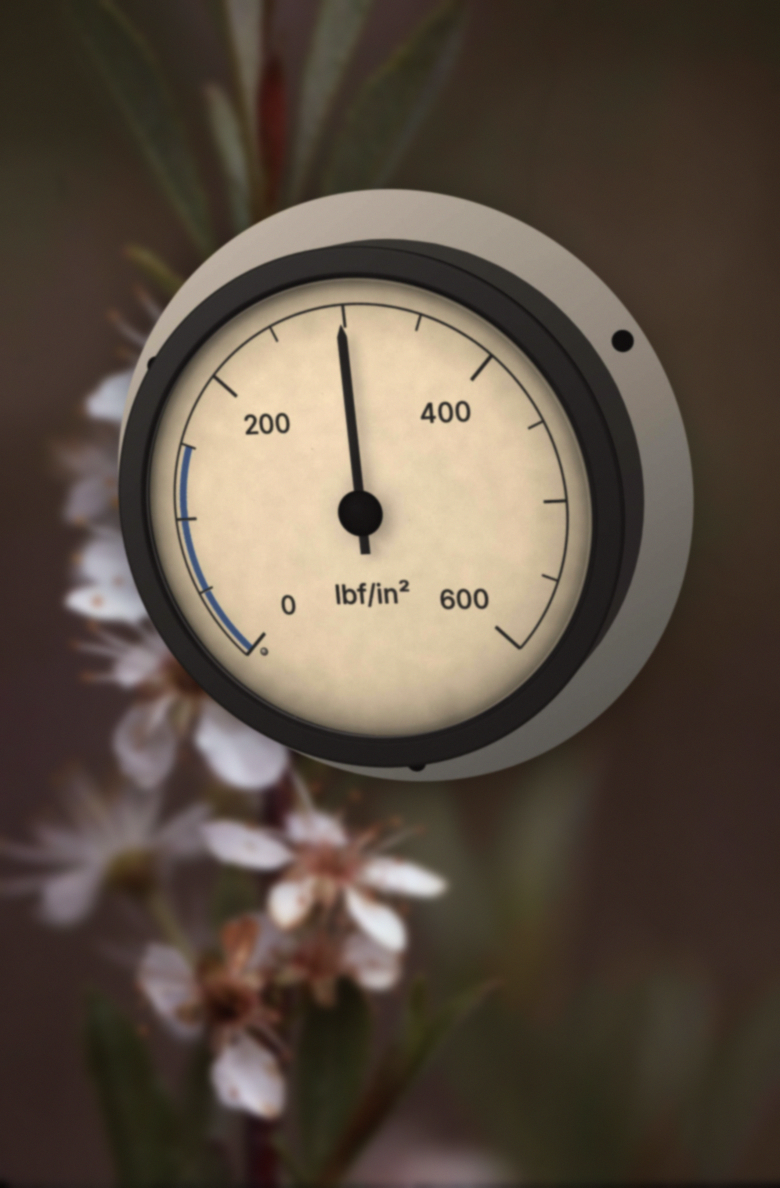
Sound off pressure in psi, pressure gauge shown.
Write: 300 psi
